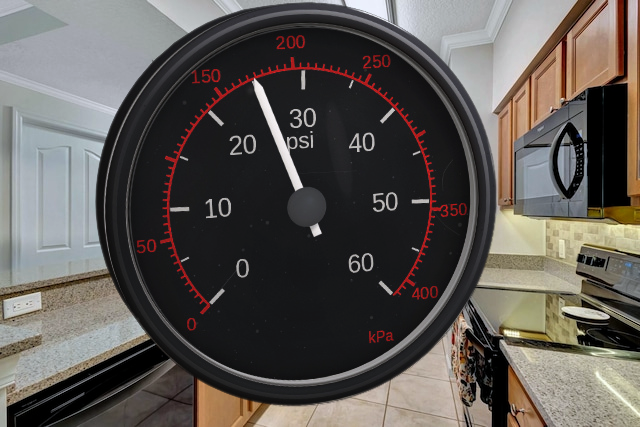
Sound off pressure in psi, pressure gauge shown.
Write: 25 psi
